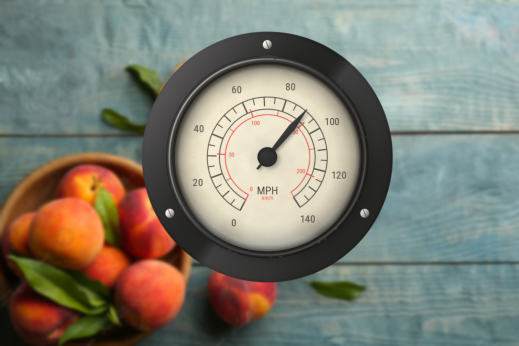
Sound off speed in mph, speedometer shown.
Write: 90 mph
